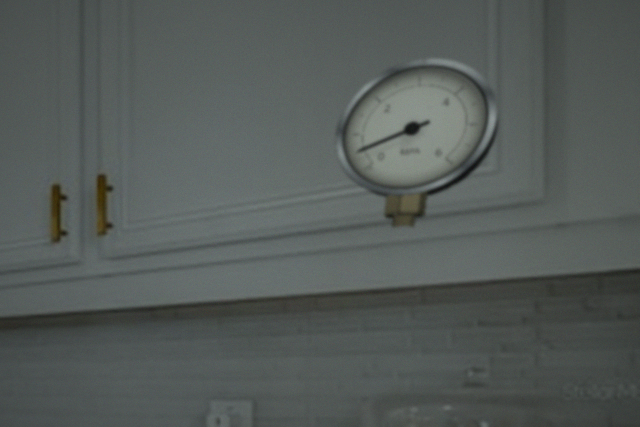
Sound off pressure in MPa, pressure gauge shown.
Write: 0.5 MPa
